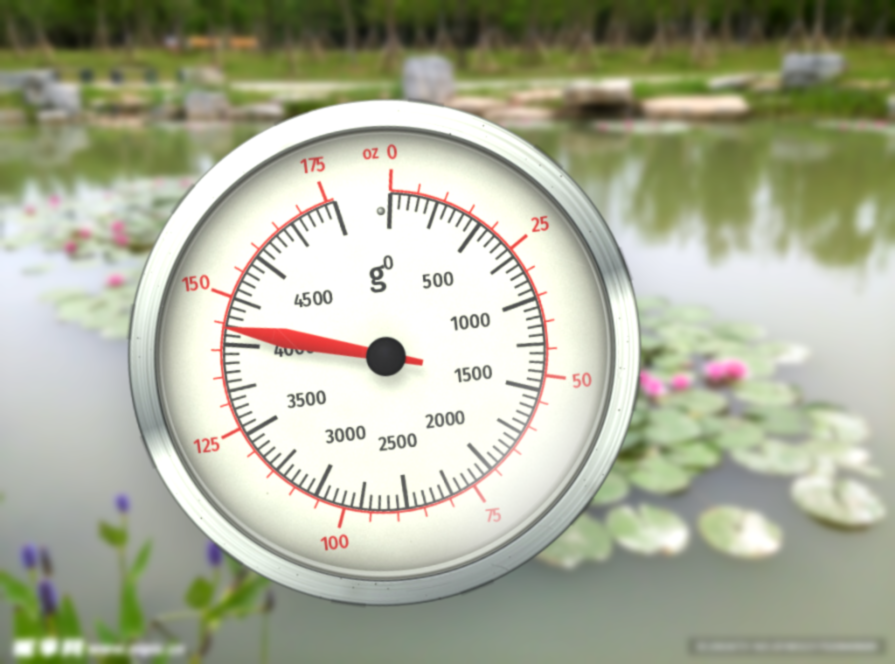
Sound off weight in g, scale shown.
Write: 4100 g
